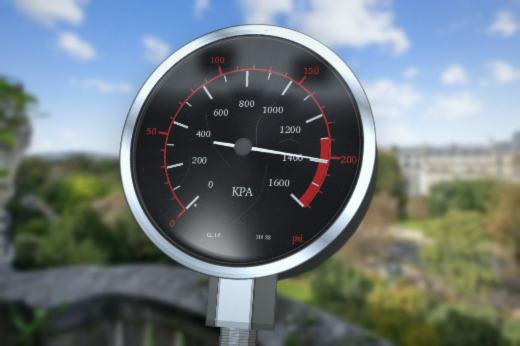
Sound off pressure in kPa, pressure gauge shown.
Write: 1400 kPa
